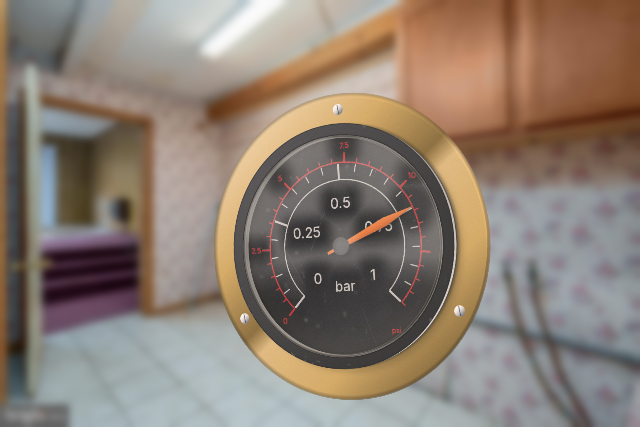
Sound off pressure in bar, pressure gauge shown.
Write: 0.75 bar
